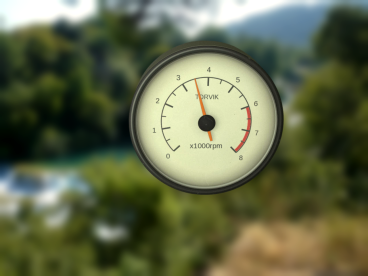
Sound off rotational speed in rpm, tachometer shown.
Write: 3500 rpm
